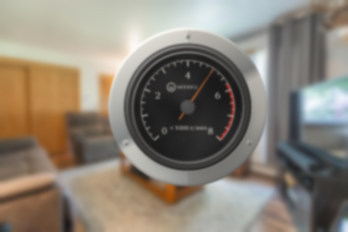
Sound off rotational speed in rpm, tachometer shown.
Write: 5000 rpm
